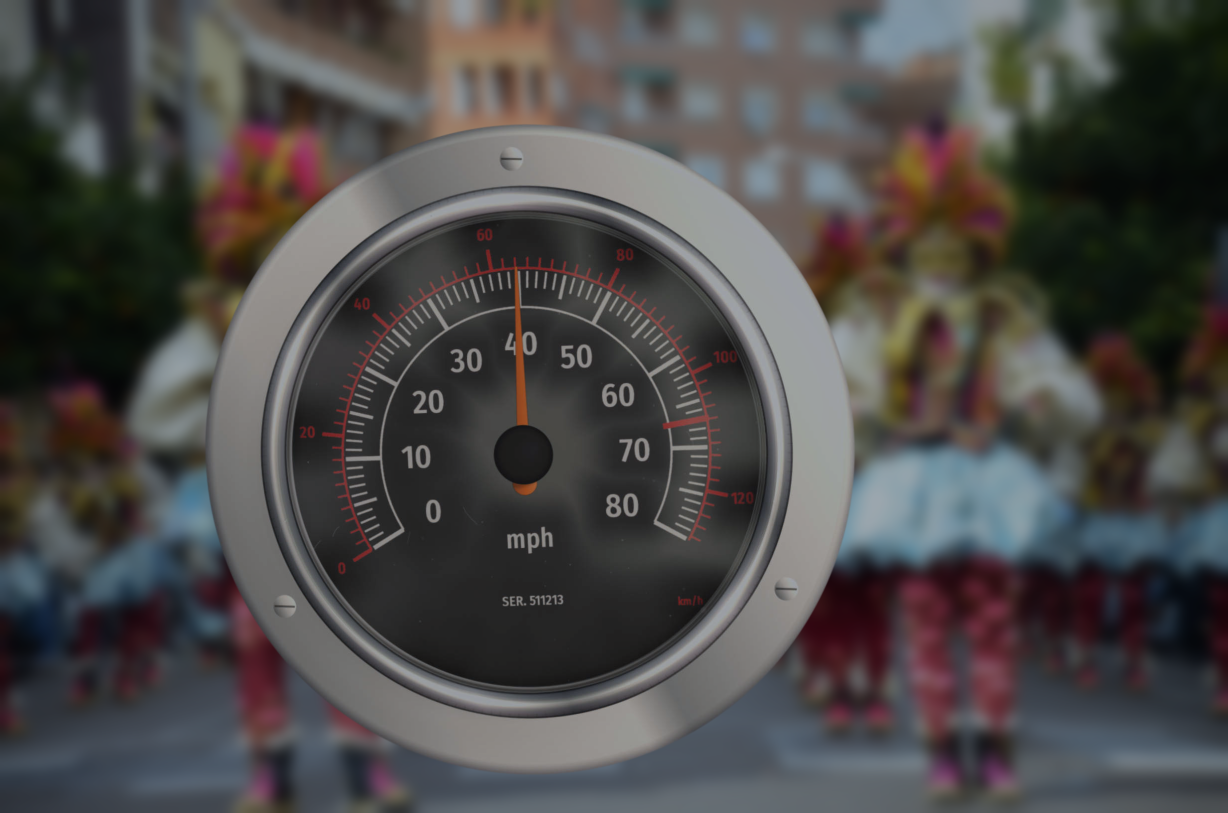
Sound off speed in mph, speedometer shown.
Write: 40 mph
